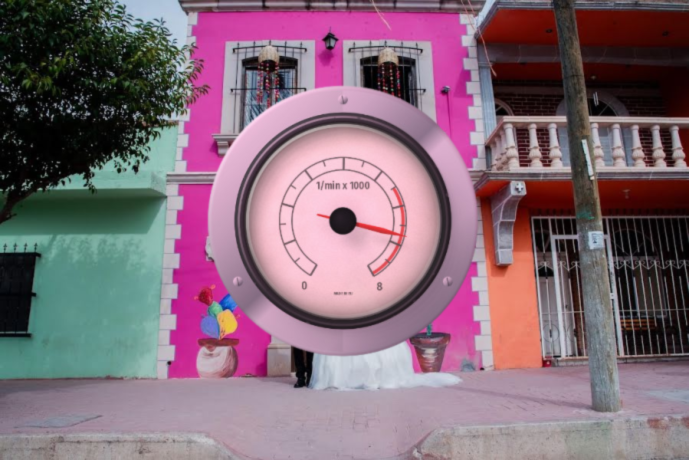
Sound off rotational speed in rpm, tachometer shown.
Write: 6750 rpm
